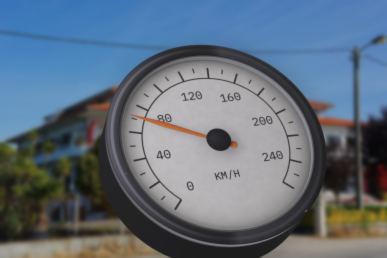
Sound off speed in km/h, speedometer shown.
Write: 70 km/h
